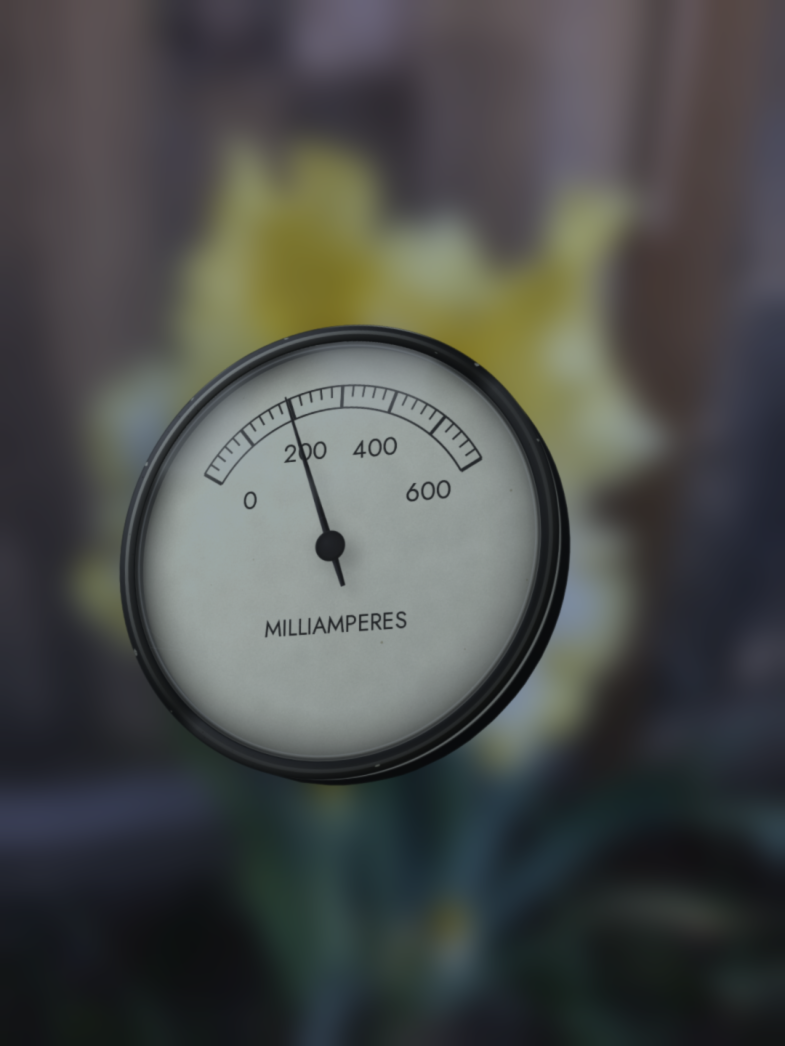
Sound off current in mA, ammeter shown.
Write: 200 mA
